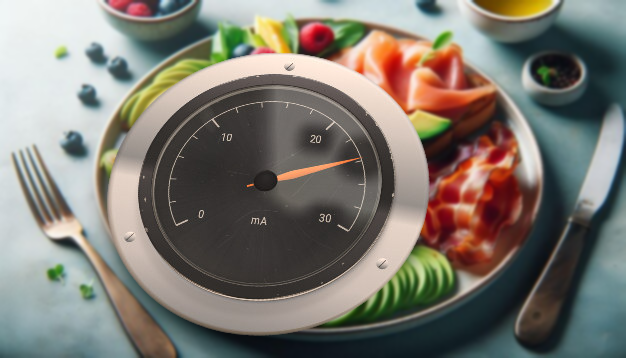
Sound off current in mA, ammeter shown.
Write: 24 mA
